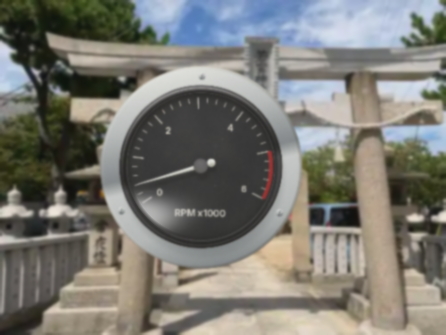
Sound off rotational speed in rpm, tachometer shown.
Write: 400 rpm
